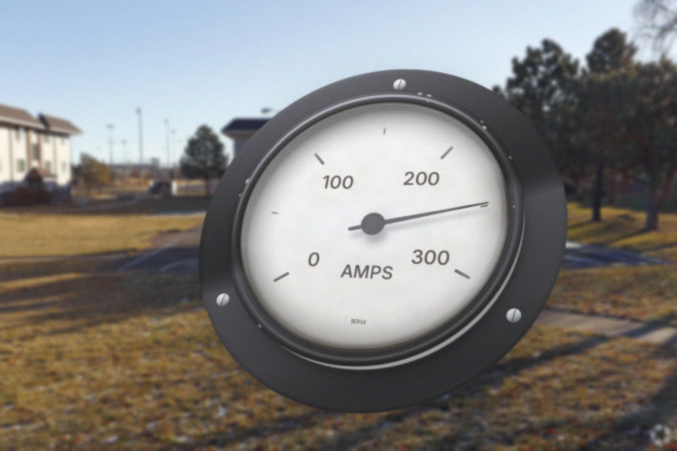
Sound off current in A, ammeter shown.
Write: 250 A
